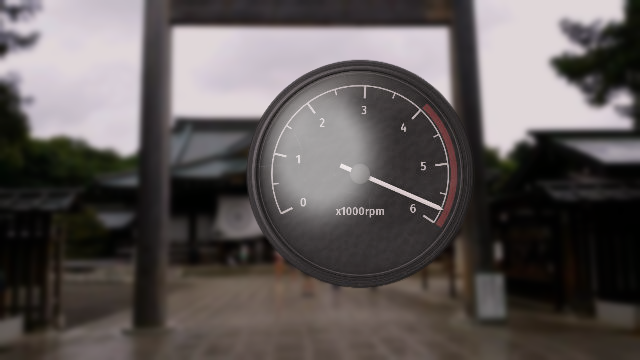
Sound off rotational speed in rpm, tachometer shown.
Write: 5750 rpm
